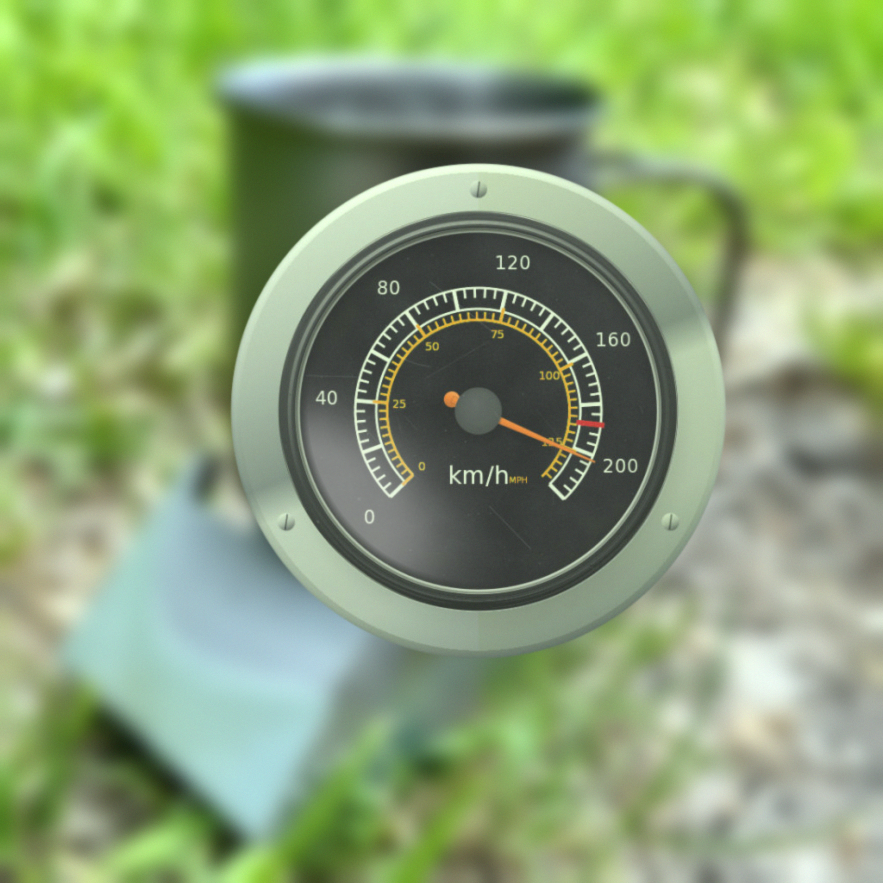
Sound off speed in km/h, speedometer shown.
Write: 202 km/h
